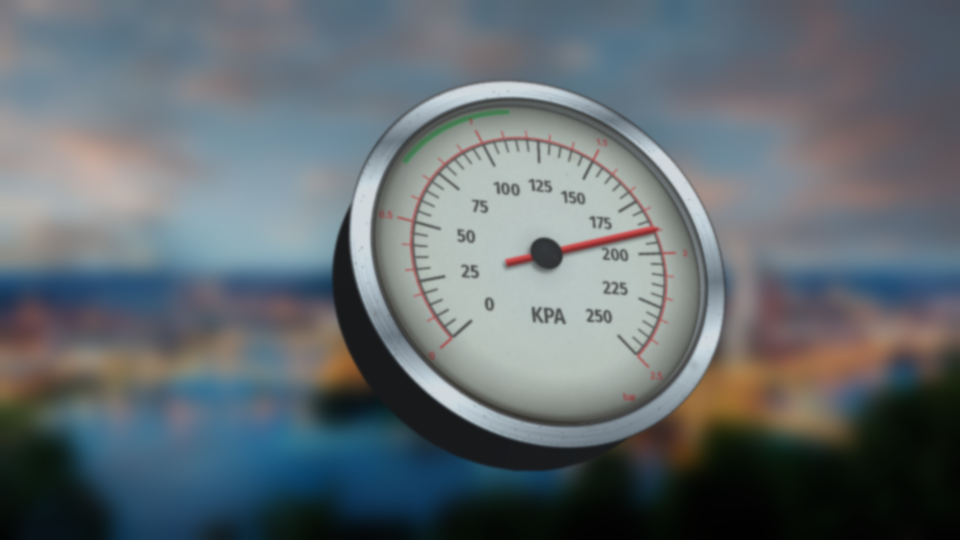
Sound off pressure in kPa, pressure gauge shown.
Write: 190 kPa
